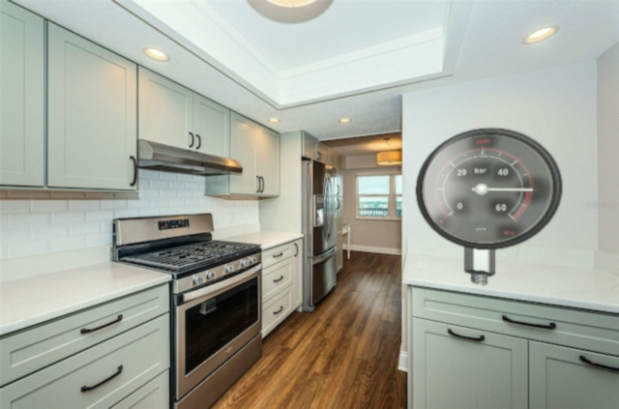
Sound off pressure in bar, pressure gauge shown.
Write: 50 bar
